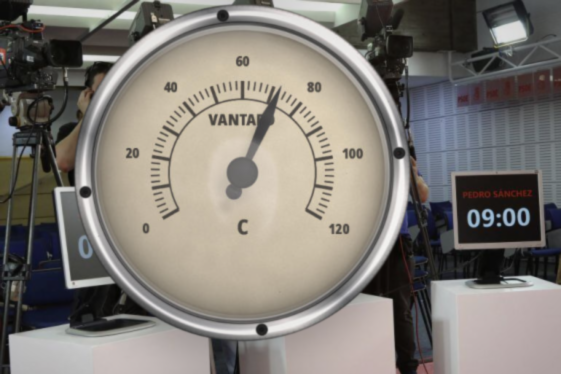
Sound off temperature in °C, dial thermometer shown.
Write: 72 °C
